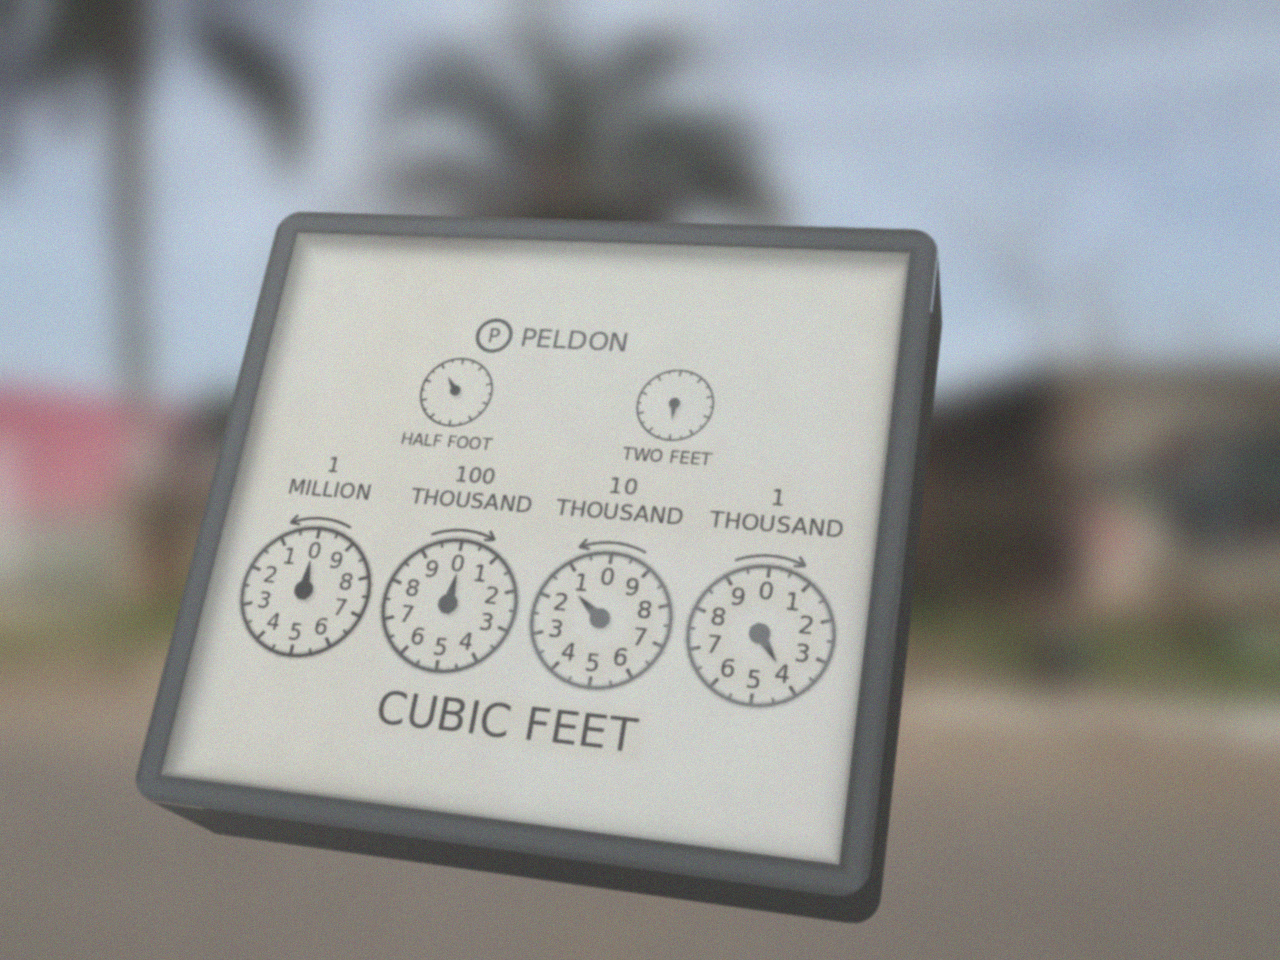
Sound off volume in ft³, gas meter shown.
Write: 1400 ft³
